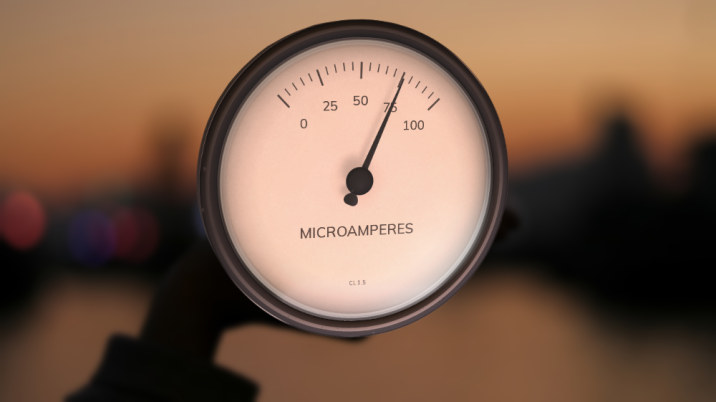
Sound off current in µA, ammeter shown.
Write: 75 µA
